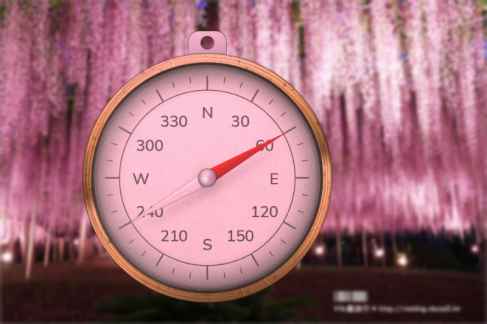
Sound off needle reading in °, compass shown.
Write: 60 °
